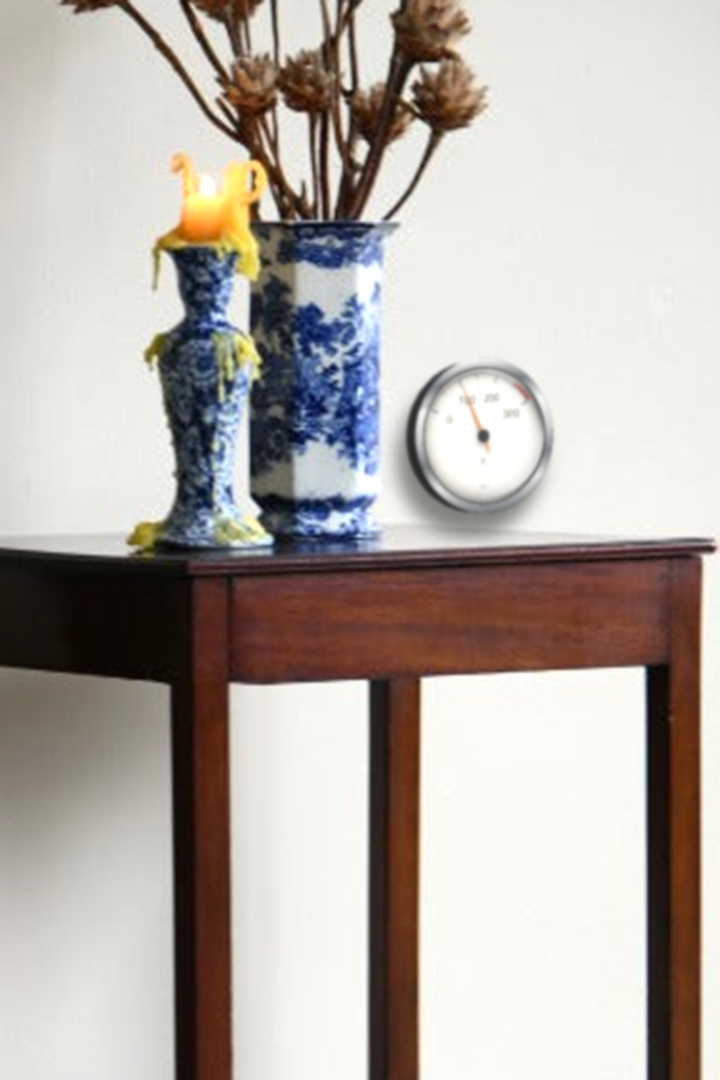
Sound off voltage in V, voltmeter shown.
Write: 100 V
